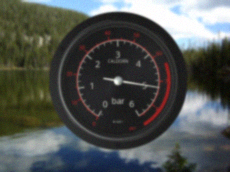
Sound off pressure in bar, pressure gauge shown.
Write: 5 bar
